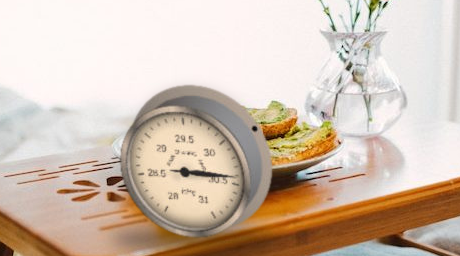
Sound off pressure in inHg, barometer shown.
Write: 30.4 inHg
